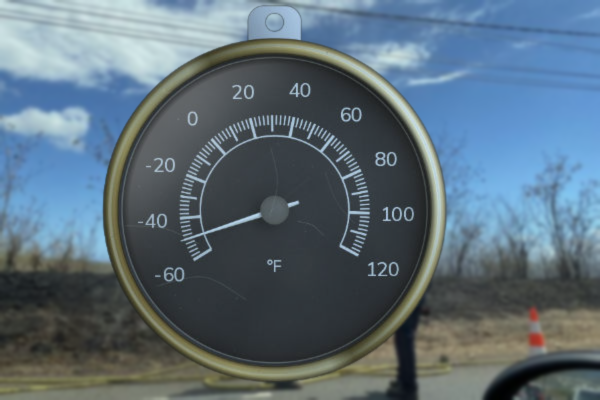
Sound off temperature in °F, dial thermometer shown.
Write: -50 °F
